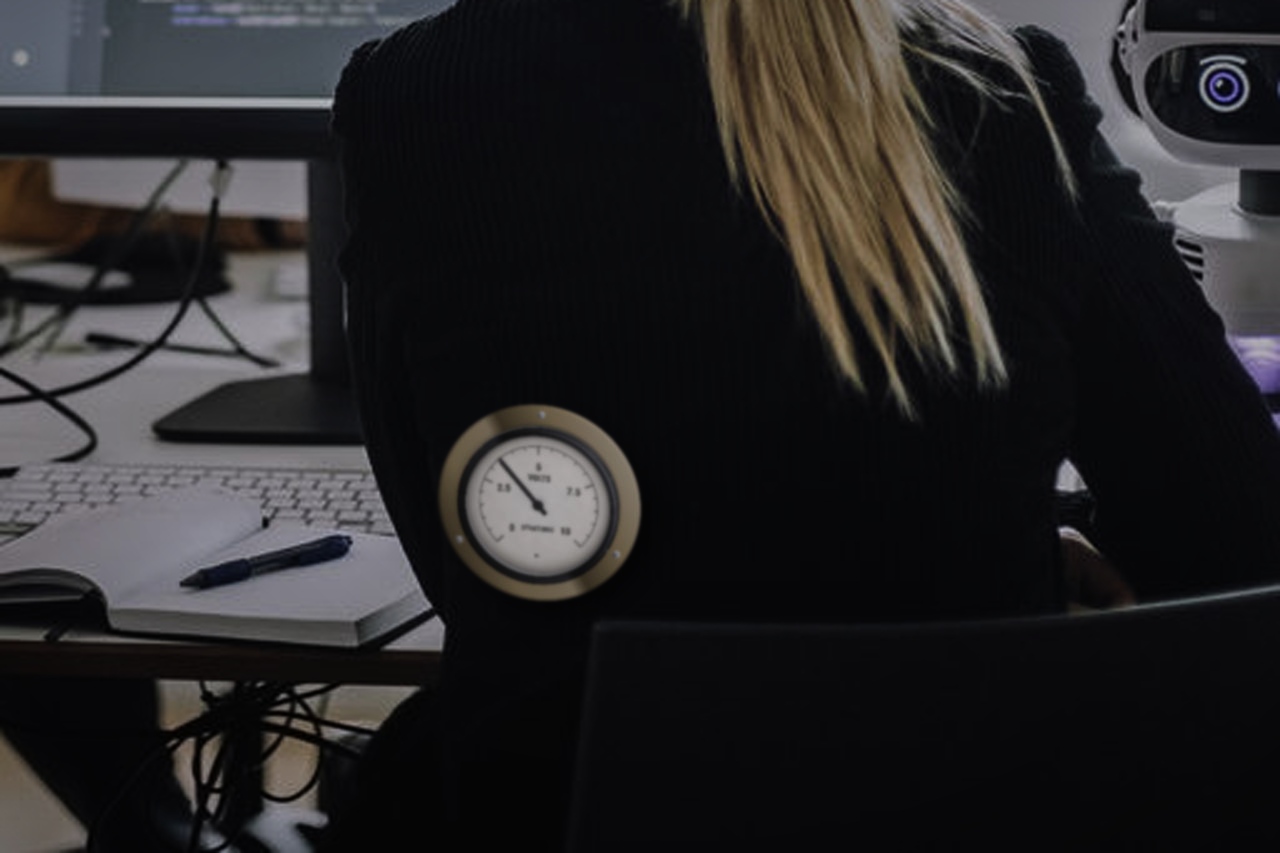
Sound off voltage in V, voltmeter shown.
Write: 3.5 V
